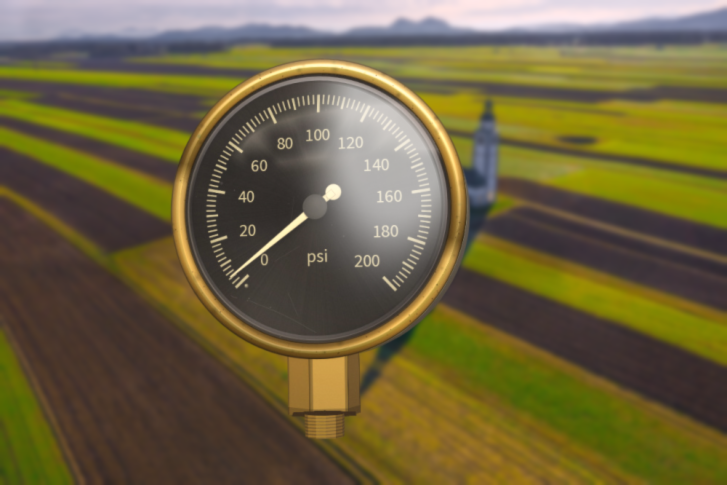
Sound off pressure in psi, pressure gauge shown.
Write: 4 psi
